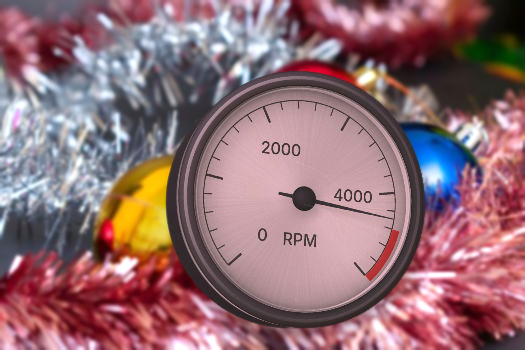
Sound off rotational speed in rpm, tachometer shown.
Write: 4300 rpm
